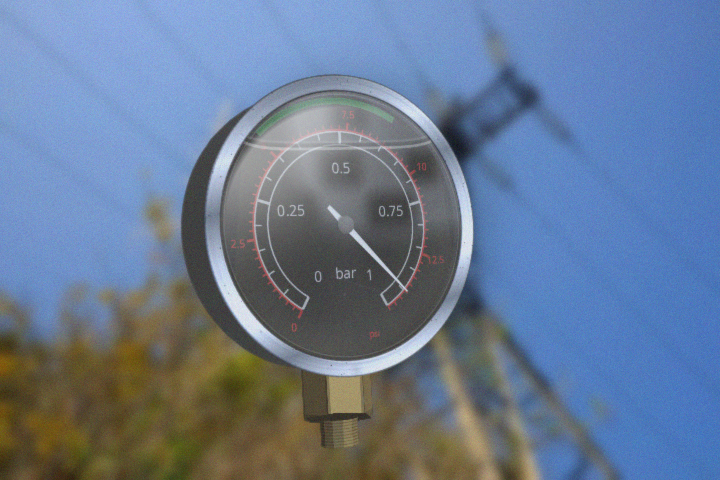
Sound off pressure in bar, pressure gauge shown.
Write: 0.95 bar
